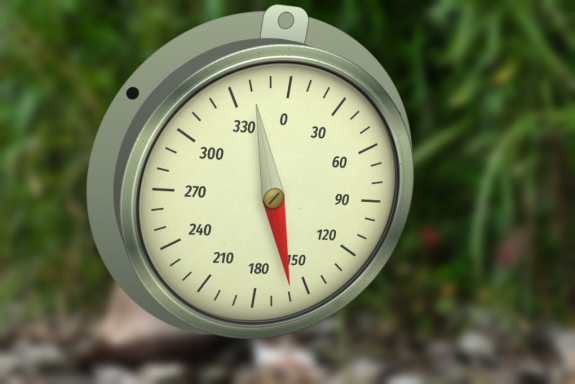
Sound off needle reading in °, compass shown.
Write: 160 °
